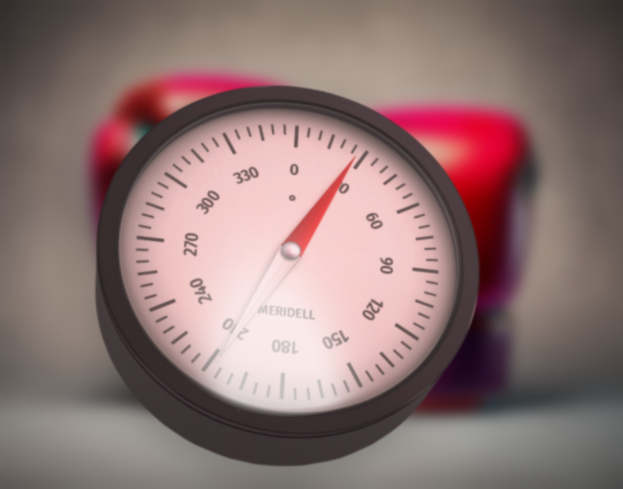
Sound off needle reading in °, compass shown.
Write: 27.5 °
